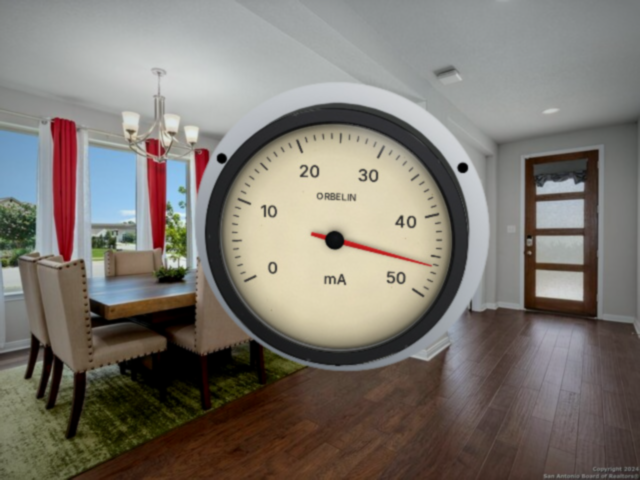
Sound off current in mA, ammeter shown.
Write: 46 mA
